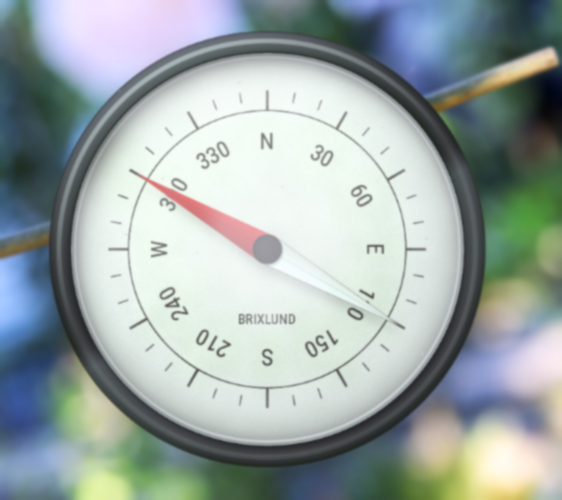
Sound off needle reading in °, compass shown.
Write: 300 °
